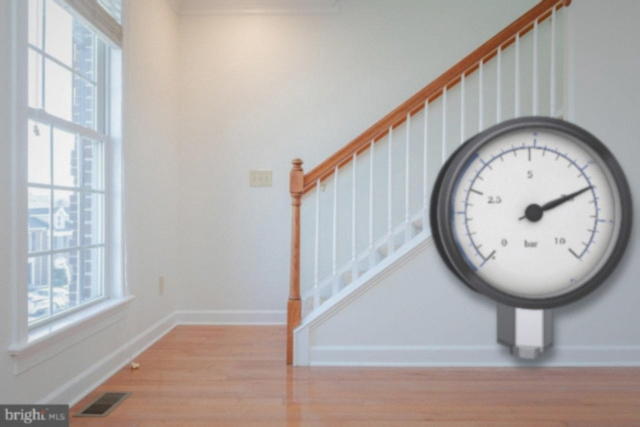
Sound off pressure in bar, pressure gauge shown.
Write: 7.5 bar
